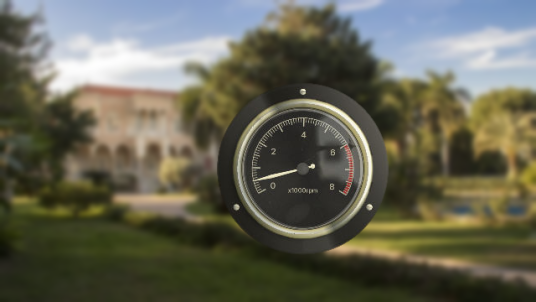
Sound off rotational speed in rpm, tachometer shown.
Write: 500 rpm
